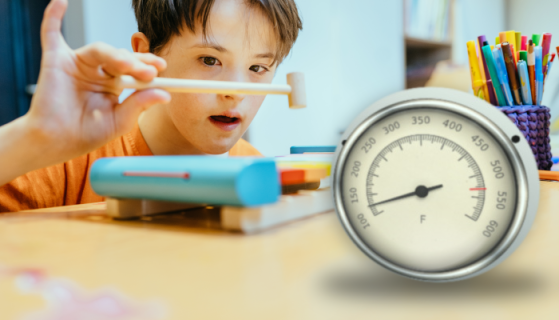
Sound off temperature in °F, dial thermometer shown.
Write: 125 °F
